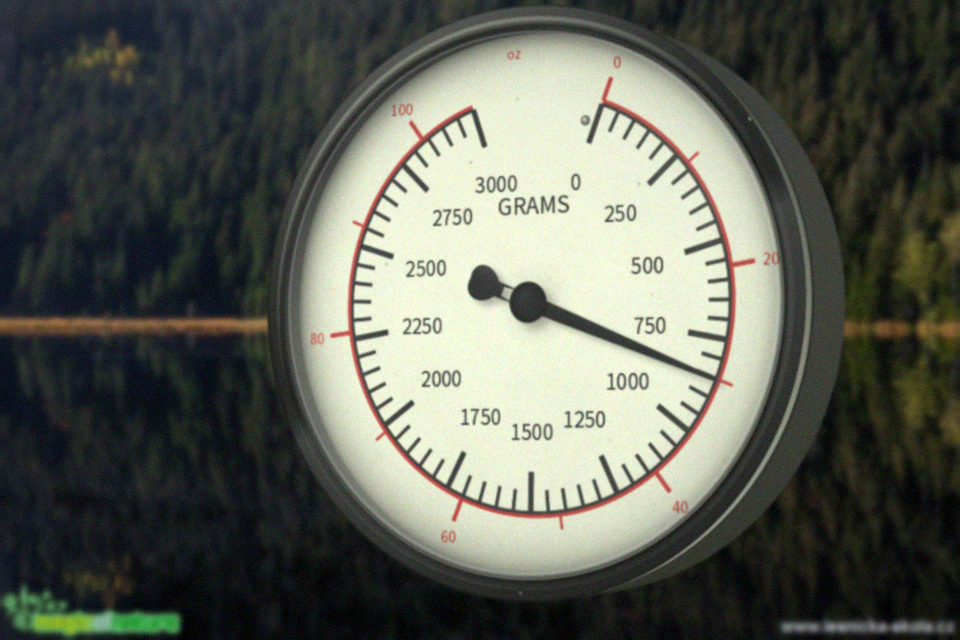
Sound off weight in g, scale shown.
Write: 850 g
